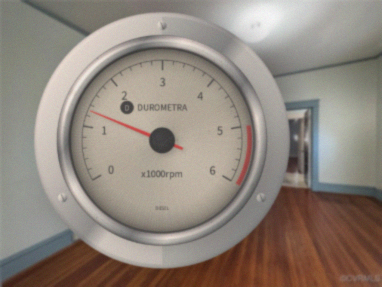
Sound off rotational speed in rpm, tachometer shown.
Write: 1300 rpm
